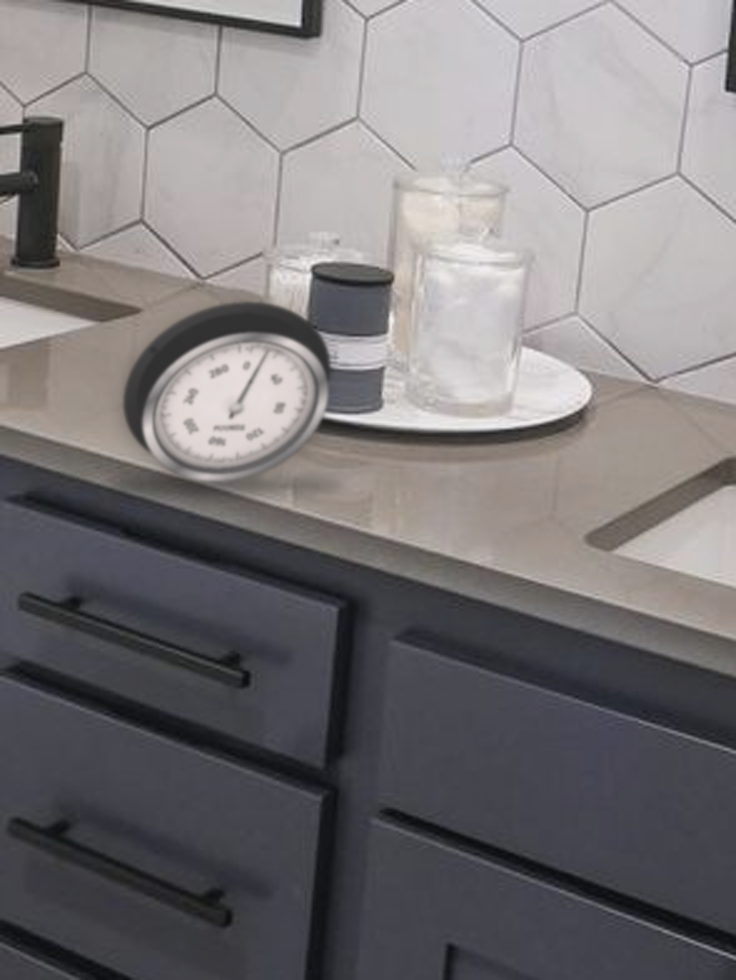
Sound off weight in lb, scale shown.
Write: 10 lb
